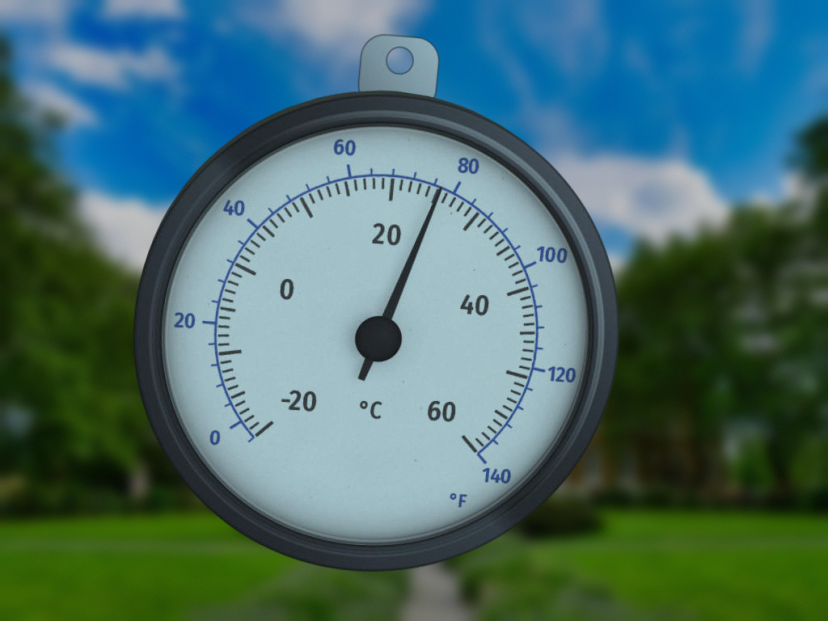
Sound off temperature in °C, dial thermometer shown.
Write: 25 °C
